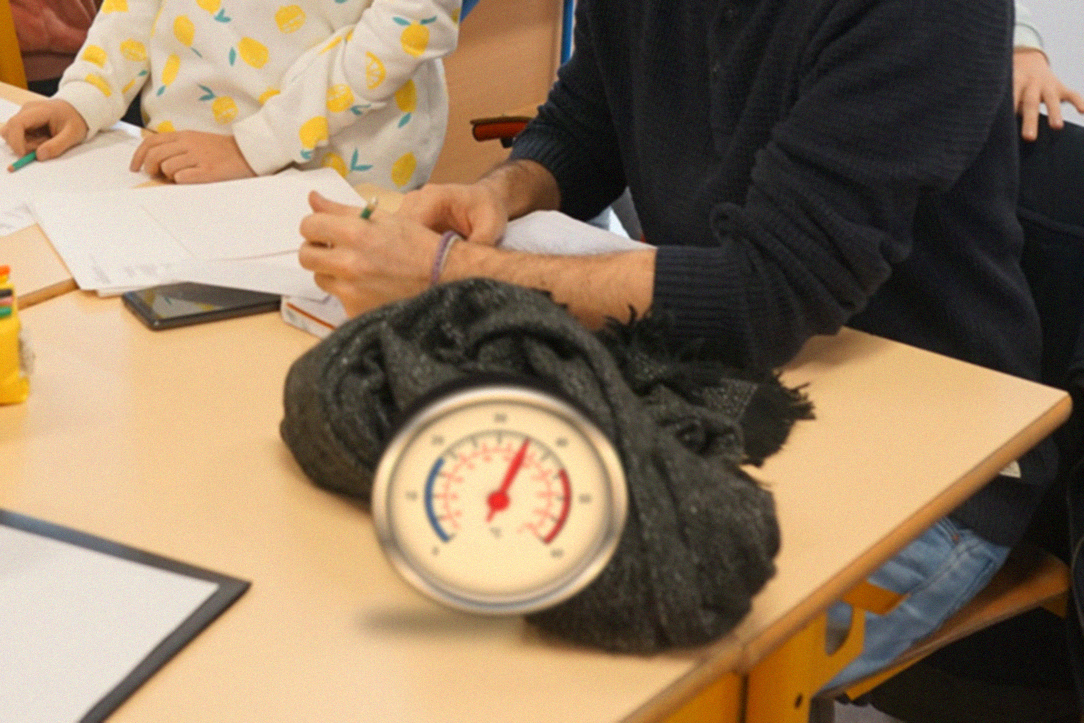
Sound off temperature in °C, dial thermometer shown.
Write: 35 °C
